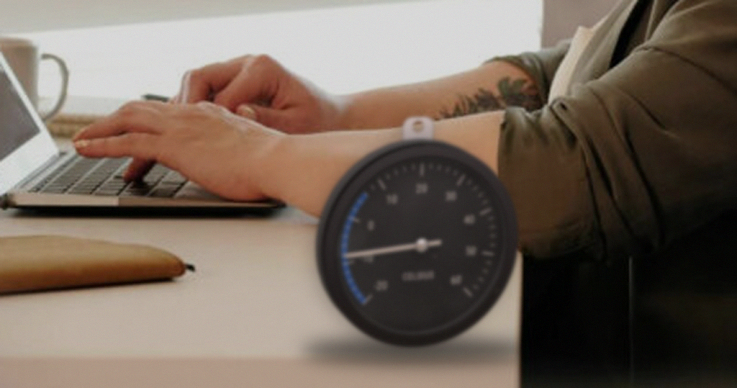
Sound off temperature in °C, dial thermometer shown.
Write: -8 °C
